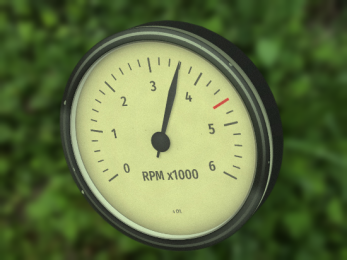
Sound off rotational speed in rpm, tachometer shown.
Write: 3600 rpm
